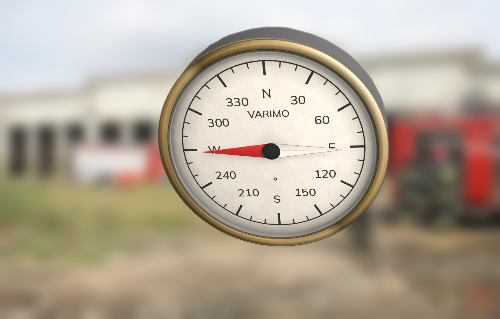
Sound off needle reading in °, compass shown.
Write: 270 °
